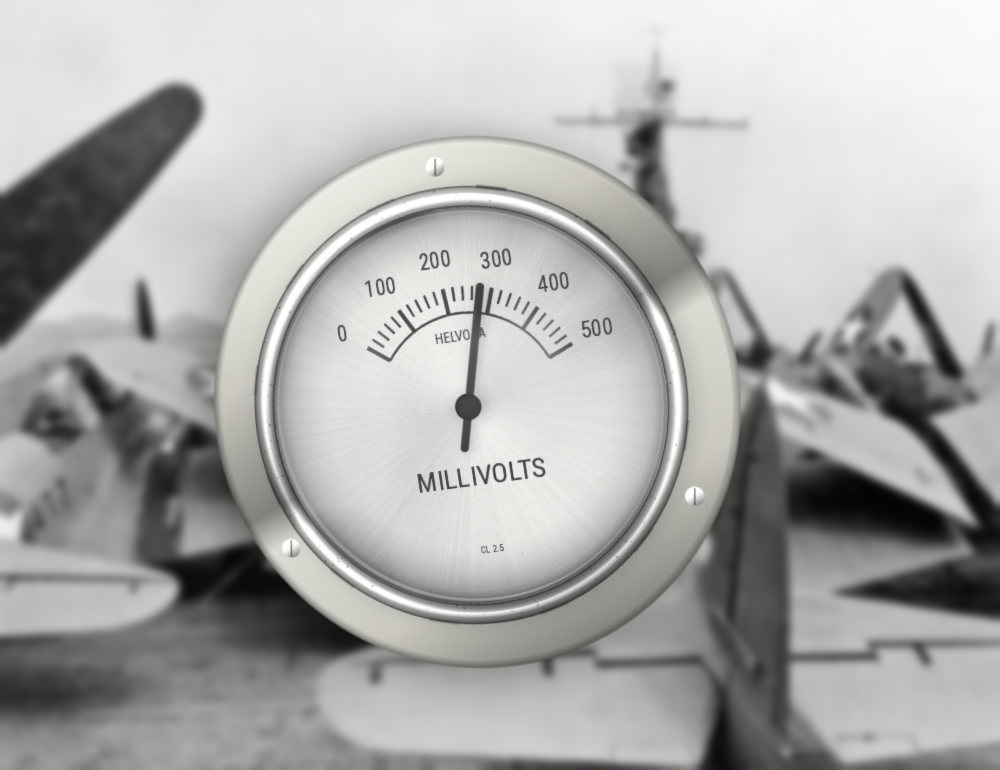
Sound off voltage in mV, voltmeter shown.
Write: 280 mV
